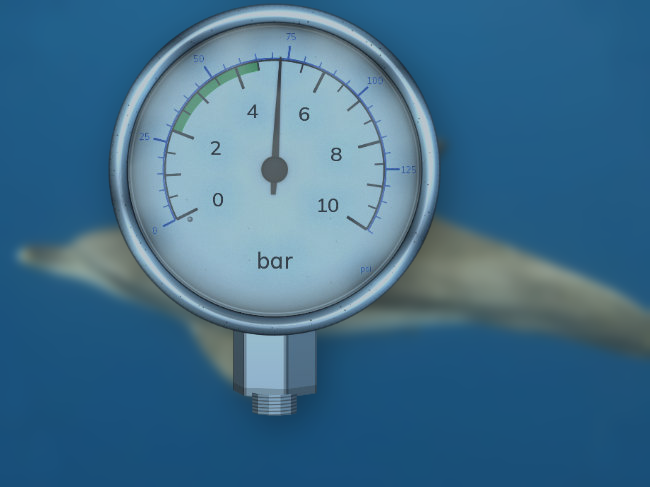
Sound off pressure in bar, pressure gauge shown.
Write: 5 bar
